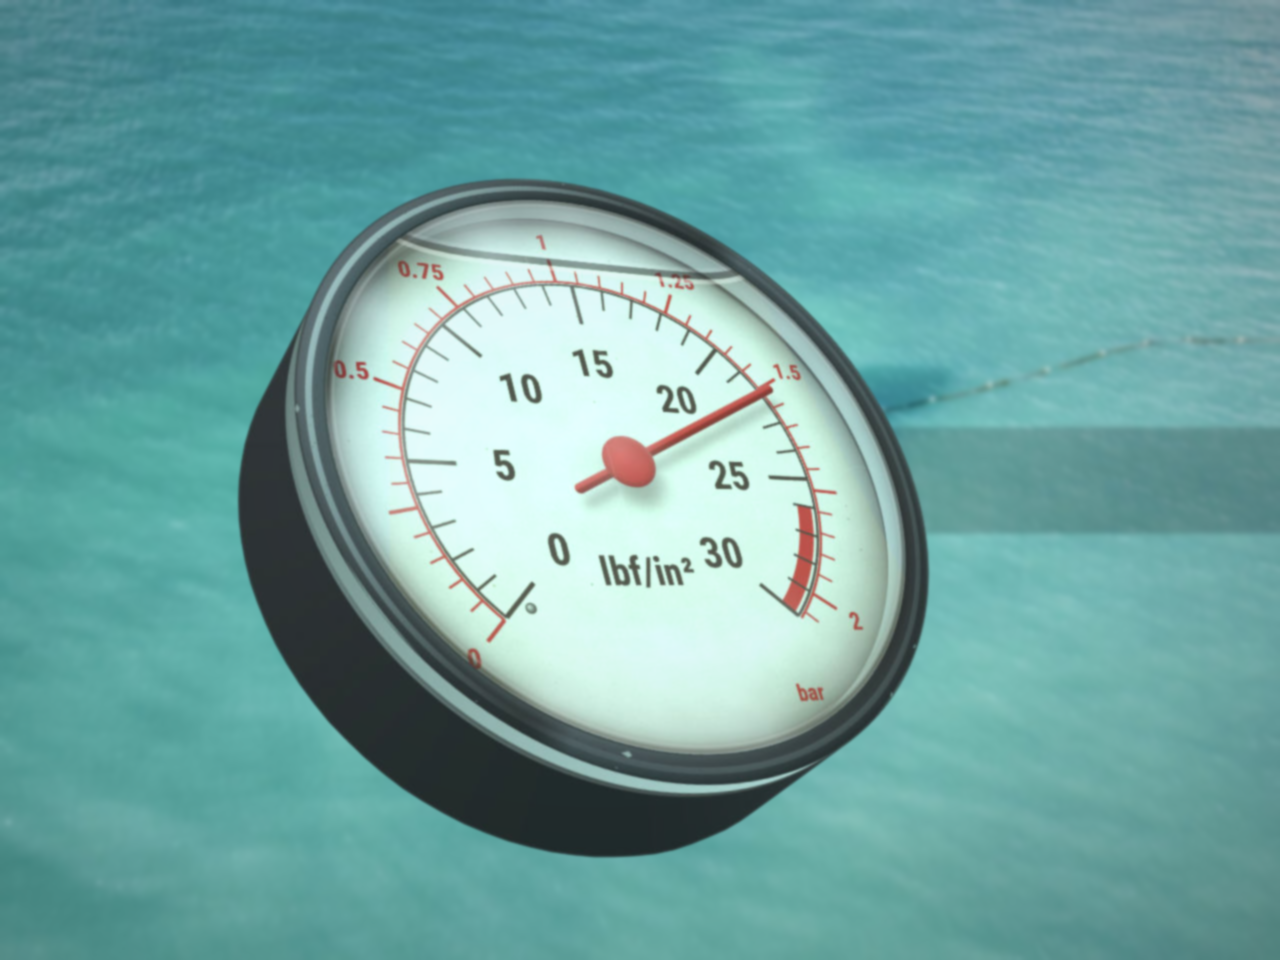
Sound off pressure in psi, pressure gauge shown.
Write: 22 psi
